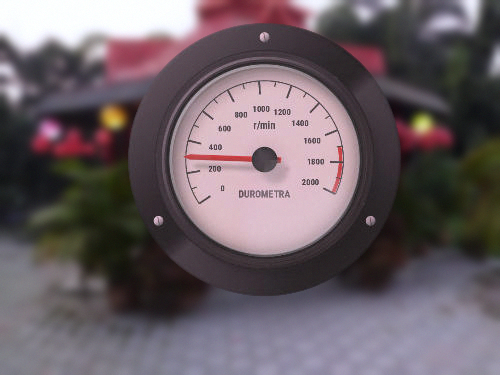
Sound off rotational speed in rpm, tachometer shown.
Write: 300 rpm
